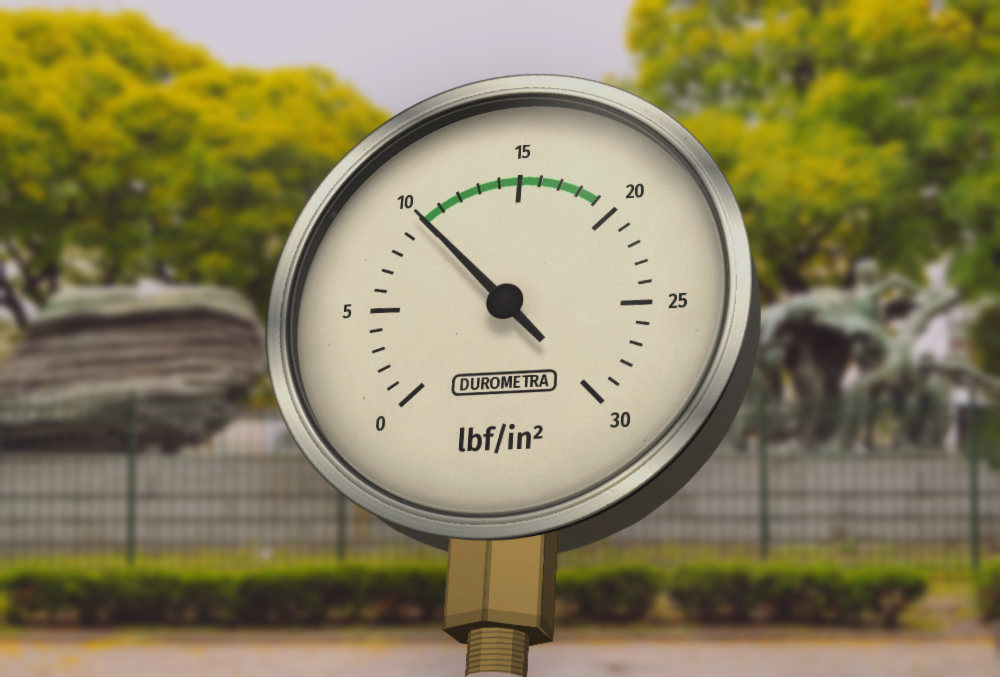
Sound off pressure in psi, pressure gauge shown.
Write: 10 psi
